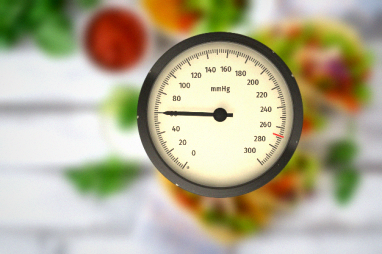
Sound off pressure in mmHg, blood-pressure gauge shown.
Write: 60 mmHg
